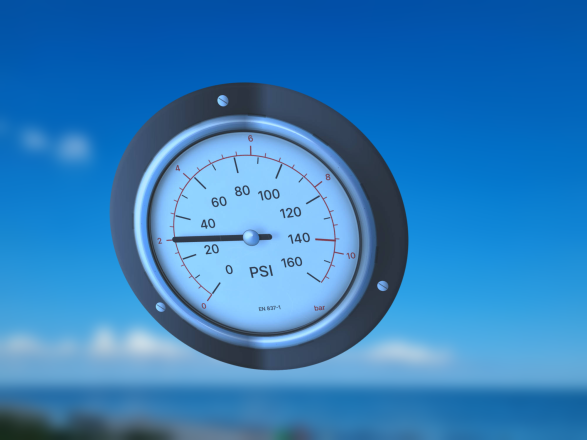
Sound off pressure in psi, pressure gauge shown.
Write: 30 psi
